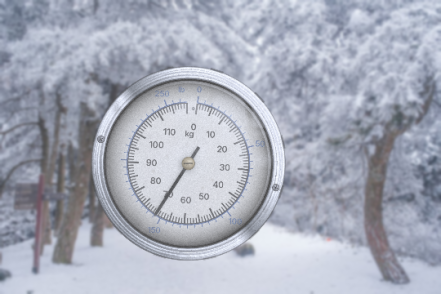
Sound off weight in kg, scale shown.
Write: 70 kg
